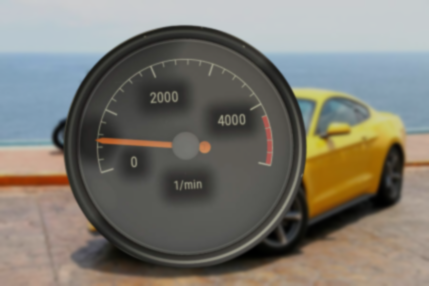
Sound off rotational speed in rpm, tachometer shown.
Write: 500 rpm
